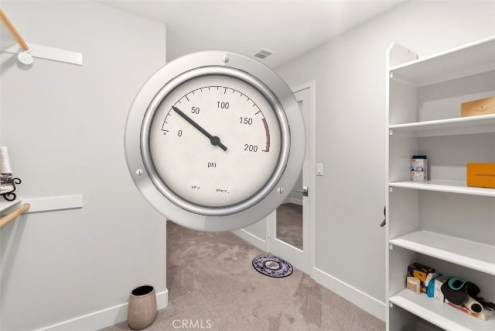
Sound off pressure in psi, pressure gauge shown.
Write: 30 psi
